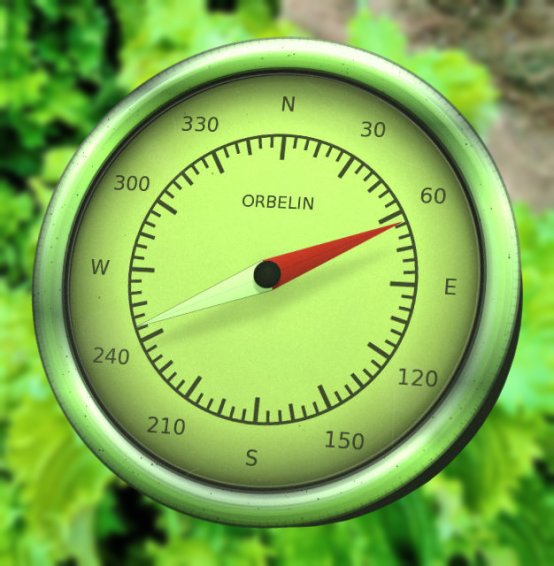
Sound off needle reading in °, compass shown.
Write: 65 °
